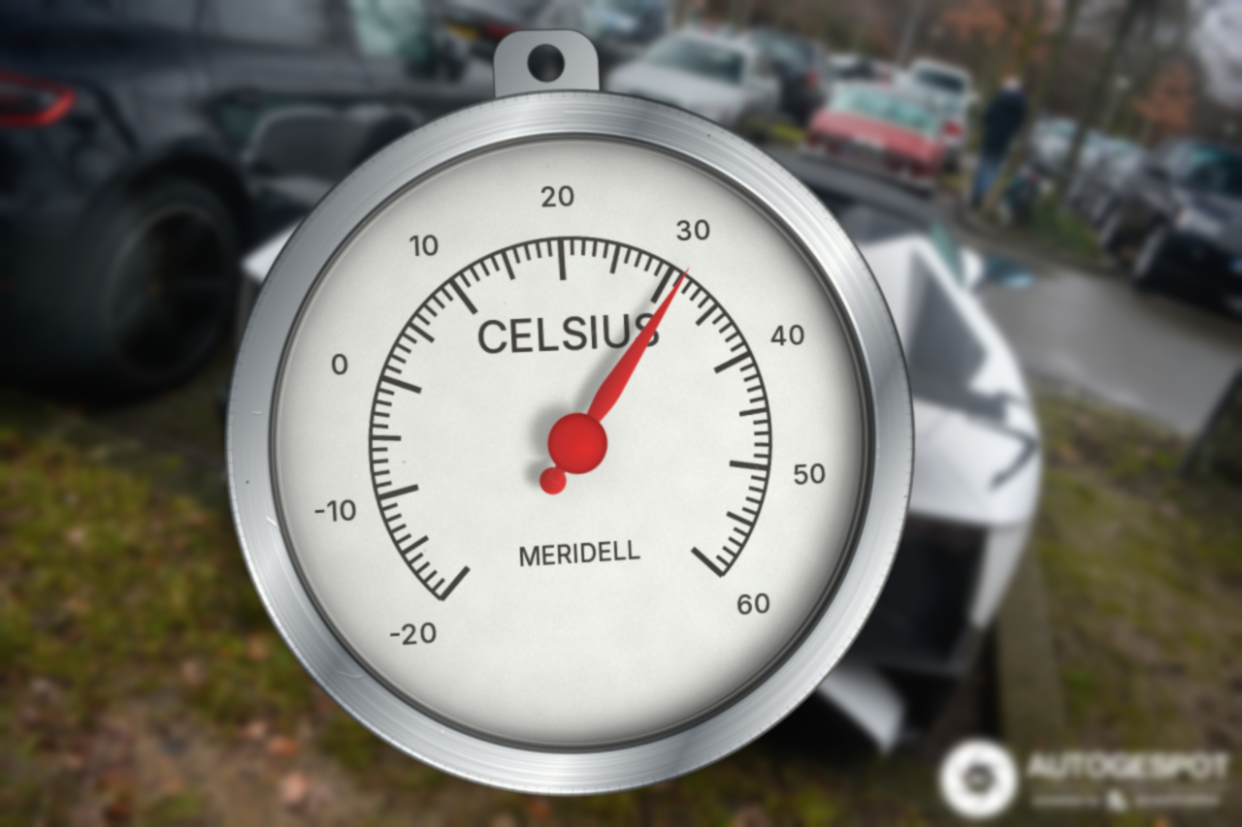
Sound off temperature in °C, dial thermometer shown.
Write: 31 °C
